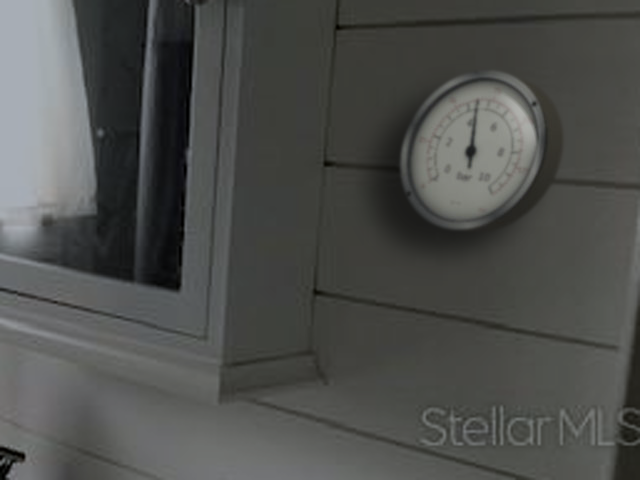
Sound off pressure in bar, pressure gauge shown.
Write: 4.5 bar
